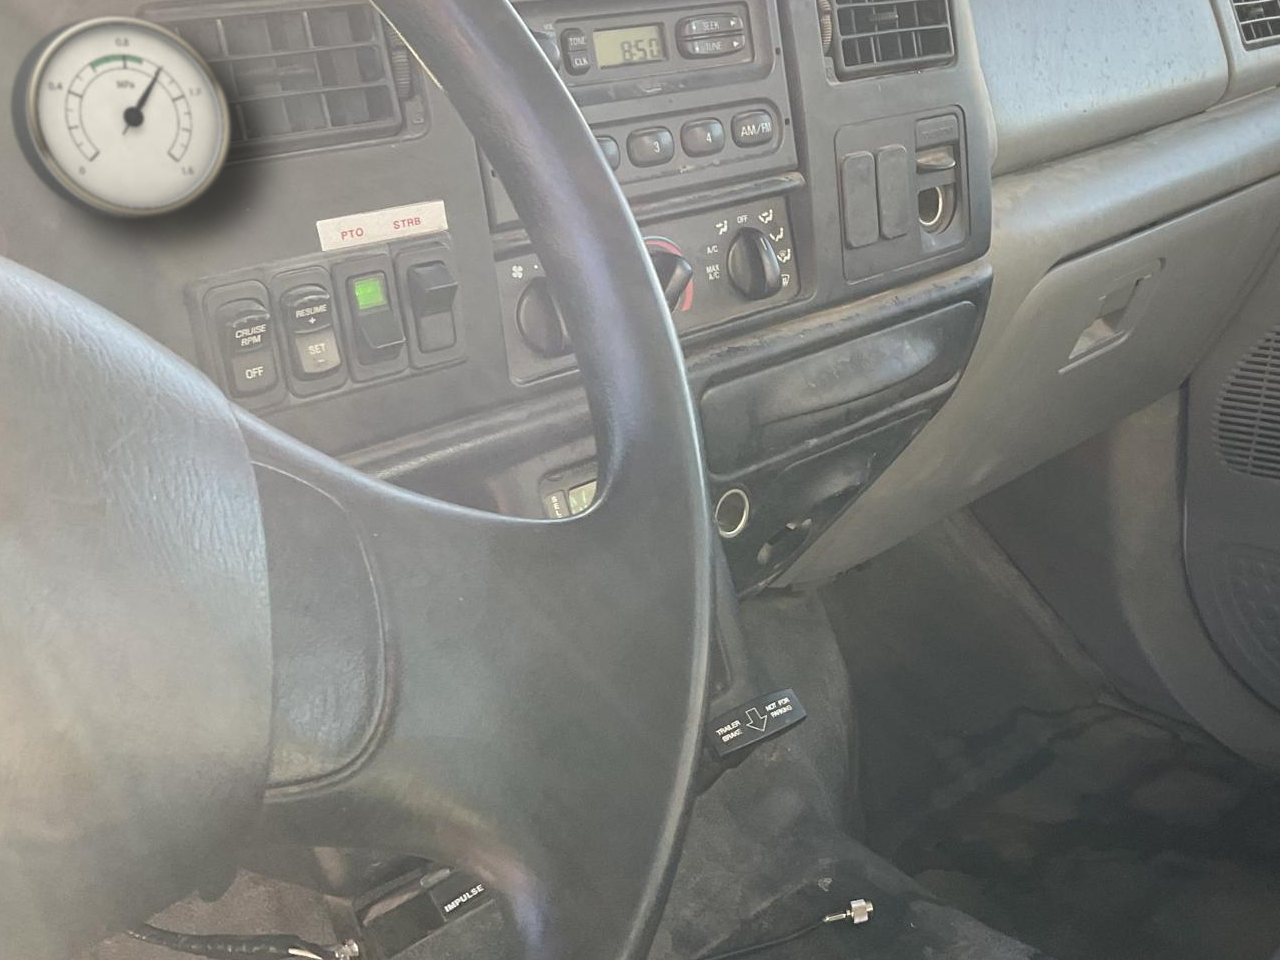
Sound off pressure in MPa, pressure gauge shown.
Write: 1 MPa
